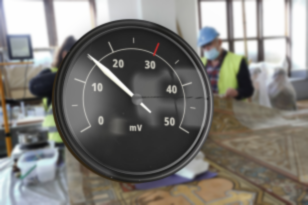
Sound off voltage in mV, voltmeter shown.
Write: 15 mV
